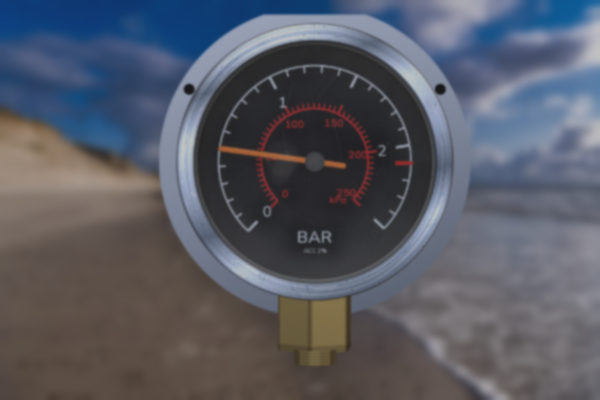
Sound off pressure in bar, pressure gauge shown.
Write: 0.5 bar
